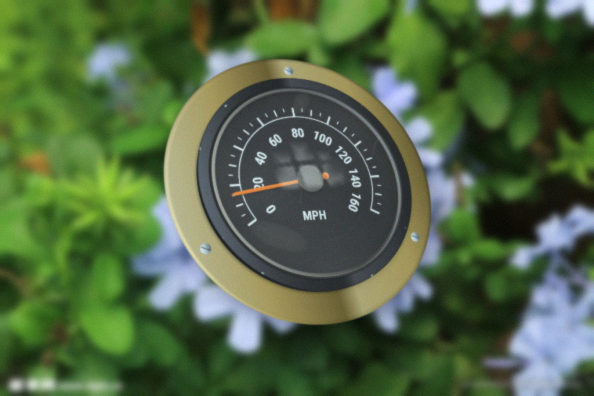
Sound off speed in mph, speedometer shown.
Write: 15 mph
